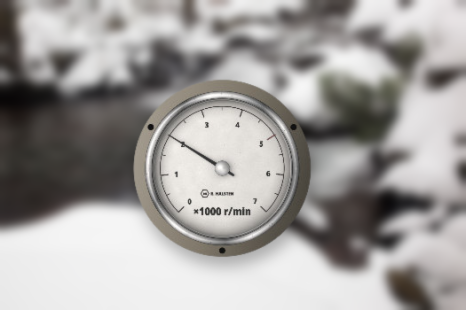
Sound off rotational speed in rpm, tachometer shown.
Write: 2000 rpm
